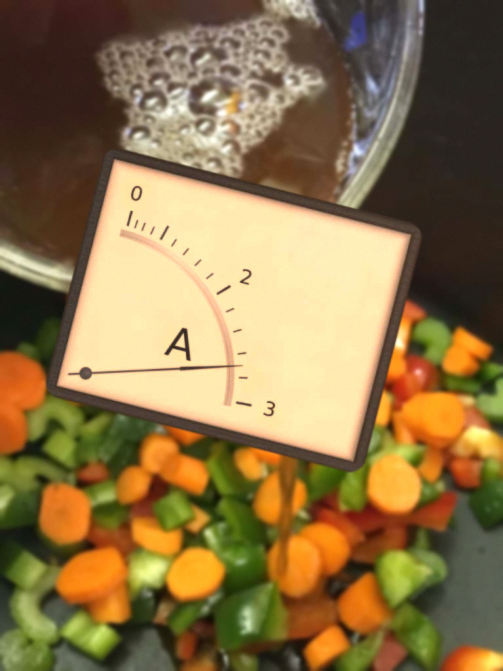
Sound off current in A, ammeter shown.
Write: 2.7 A
